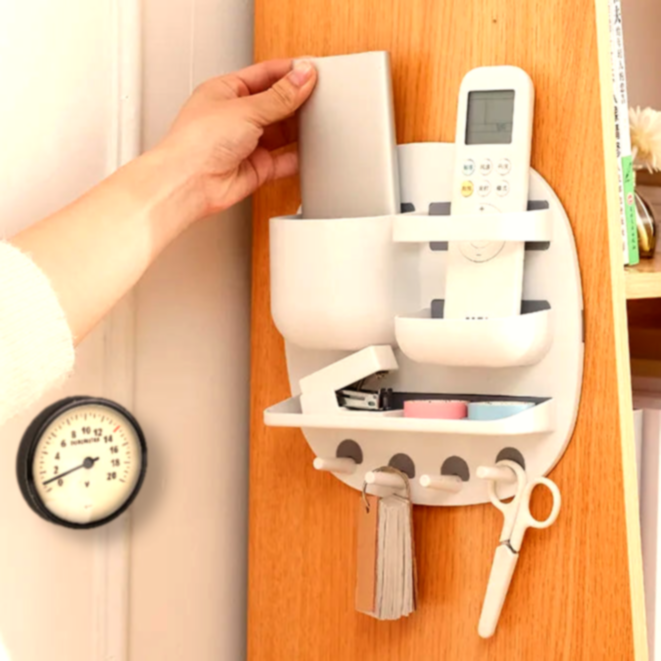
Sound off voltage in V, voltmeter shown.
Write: 1 V
